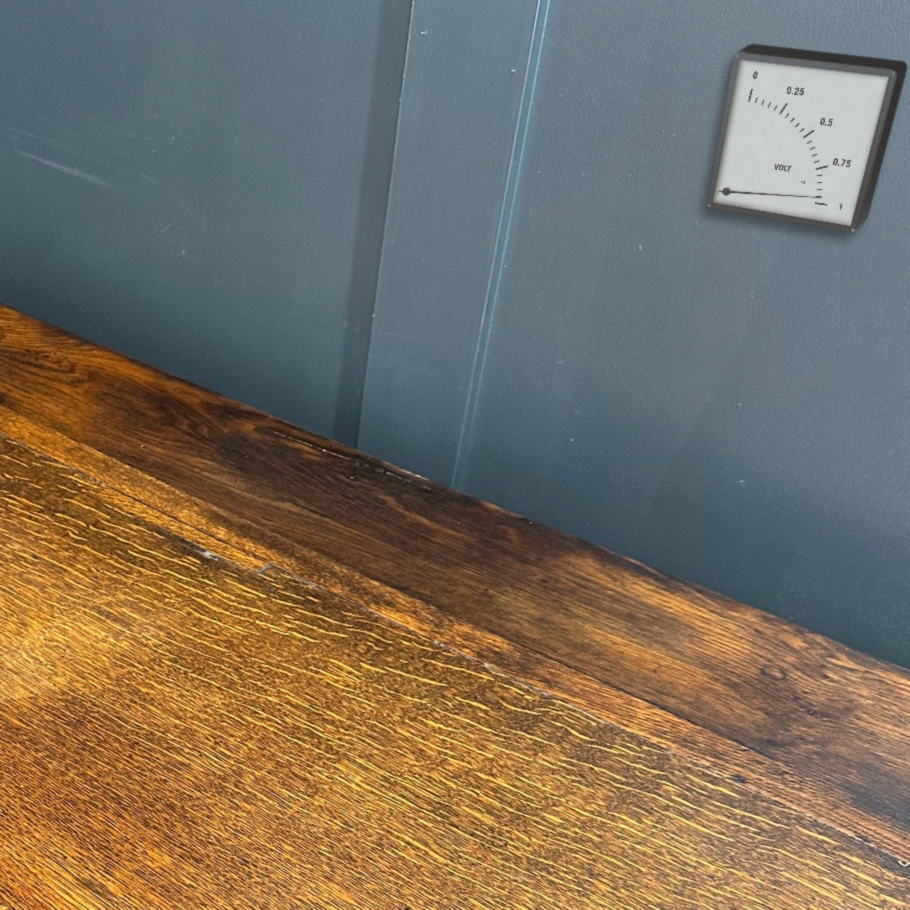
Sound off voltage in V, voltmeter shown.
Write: 0.95 V
